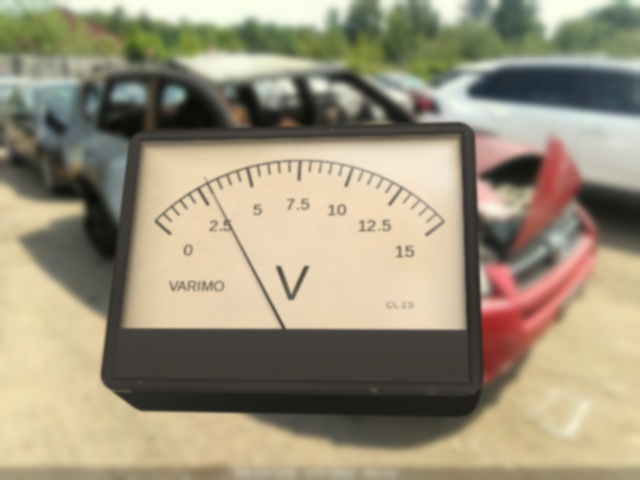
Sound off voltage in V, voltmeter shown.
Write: 3 V
